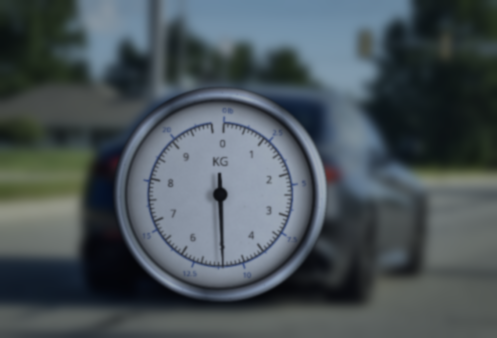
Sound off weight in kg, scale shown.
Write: 5 kg
